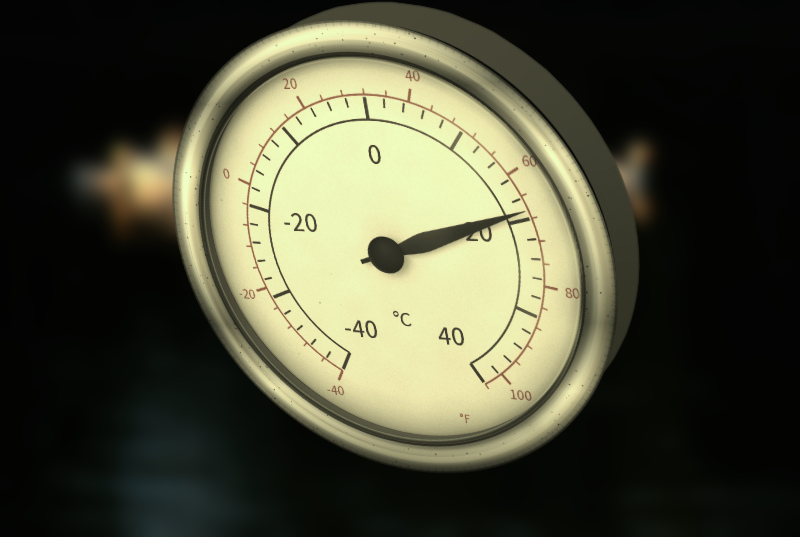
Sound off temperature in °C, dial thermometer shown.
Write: 19 °C
